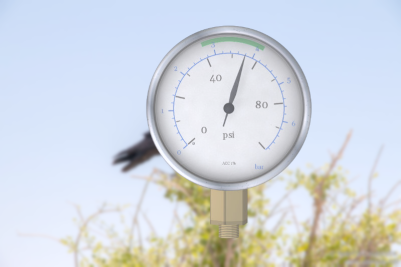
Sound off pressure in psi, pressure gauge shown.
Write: 55 psi
